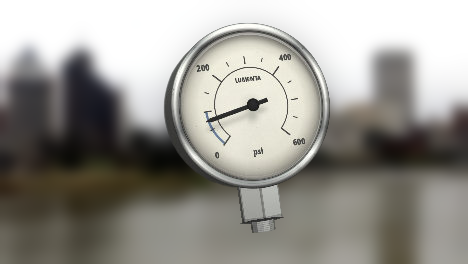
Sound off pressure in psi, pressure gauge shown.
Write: 75 psi
